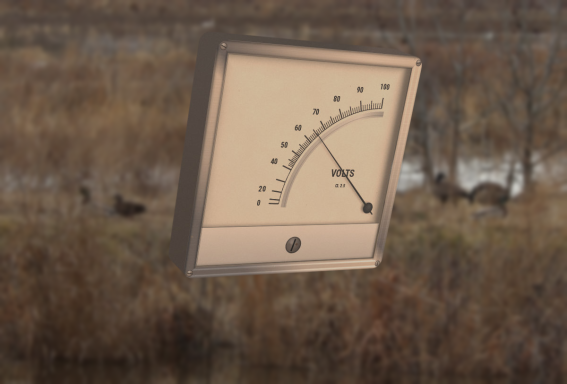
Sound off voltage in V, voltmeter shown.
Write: 65 V
